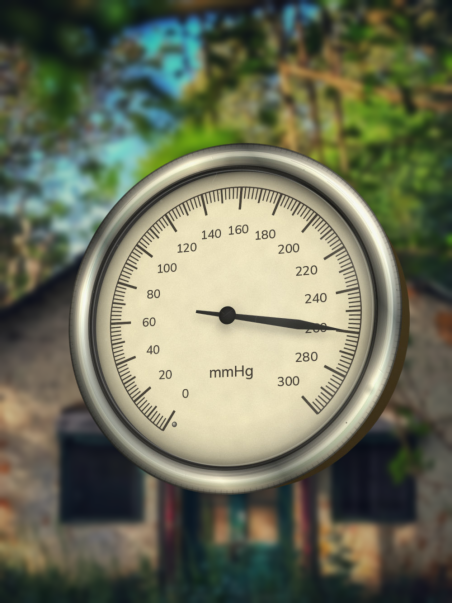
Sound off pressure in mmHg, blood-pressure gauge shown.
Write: 260 mmHg
